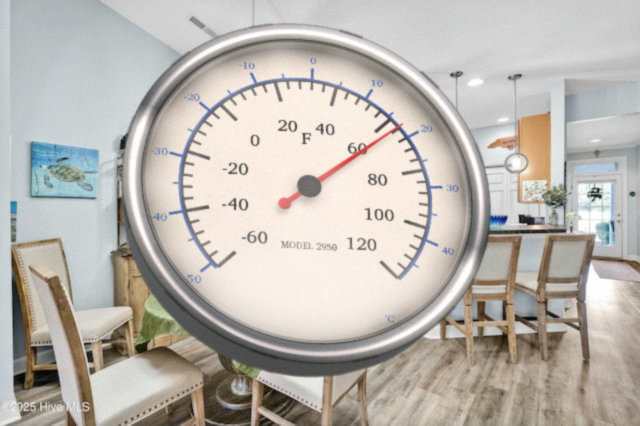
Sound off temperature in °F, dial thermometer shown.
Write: 64 °F
